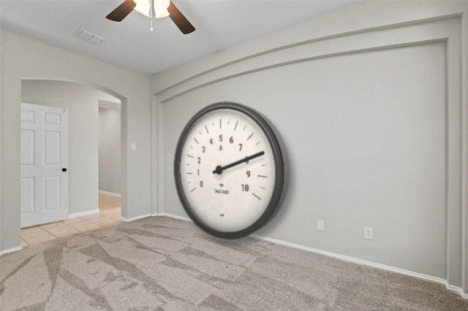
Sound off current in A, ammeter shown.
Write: 8 A
